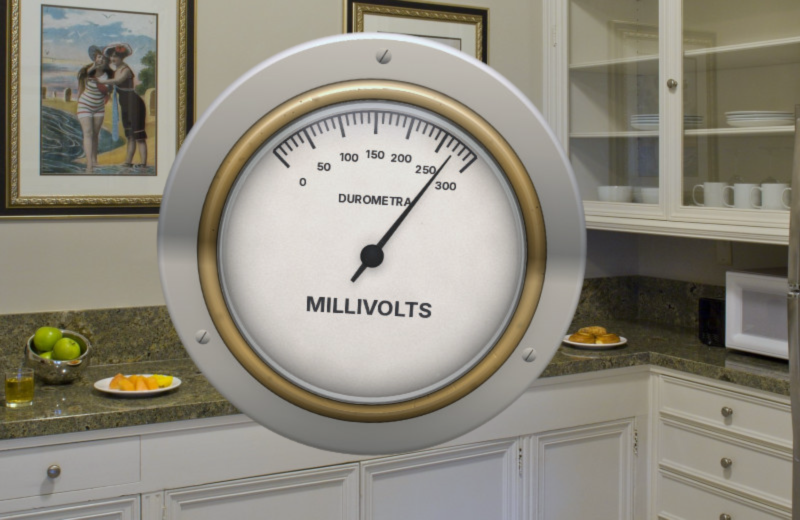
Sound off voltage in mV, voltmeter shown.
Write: 270 mV
